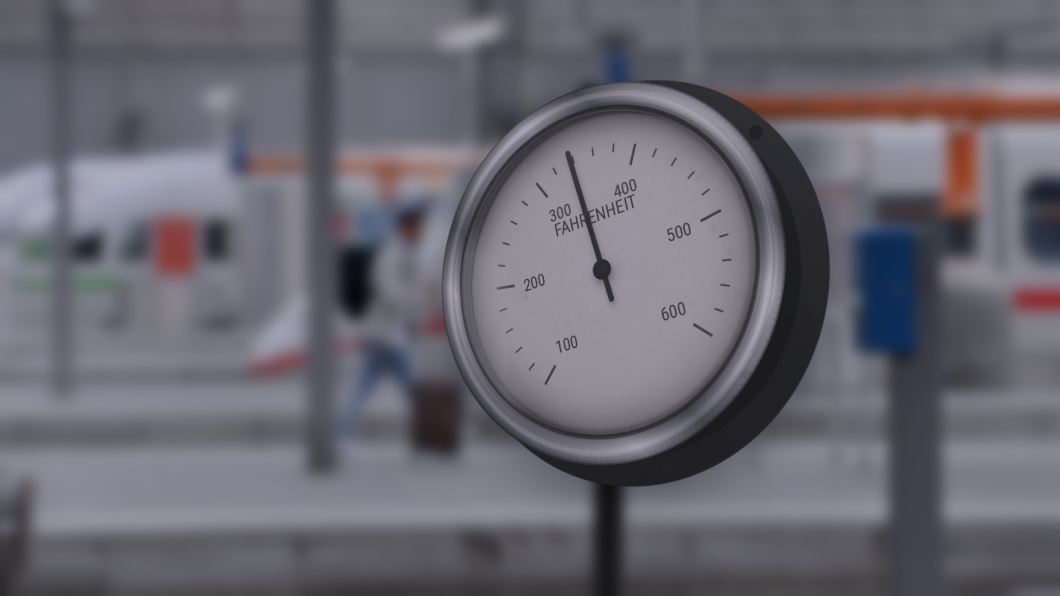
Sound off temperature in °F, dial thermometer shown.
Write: 340 °F
